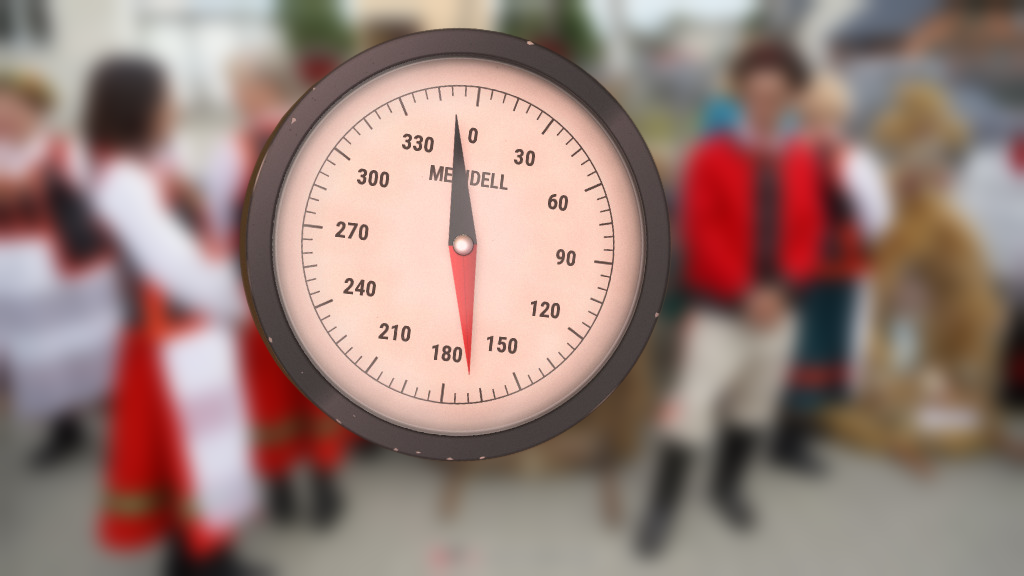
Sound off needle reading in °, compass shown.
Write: 170 °
